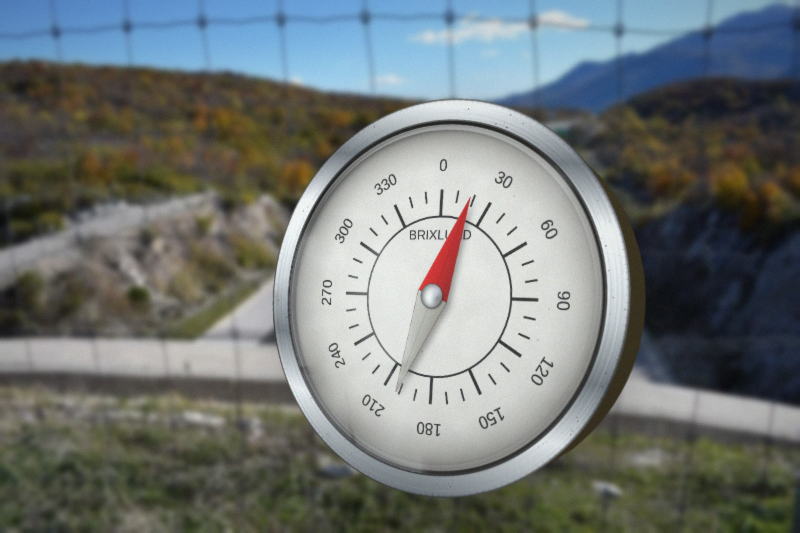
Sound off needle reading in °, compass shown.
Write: 20 °
